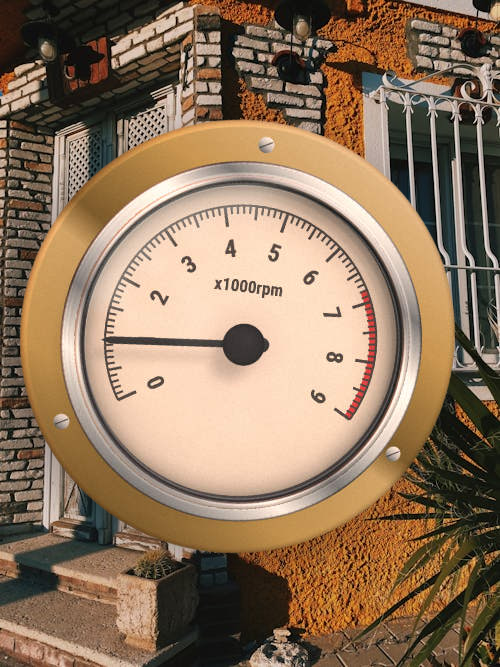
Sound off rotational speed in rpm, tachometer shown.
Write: 1000 rpm
